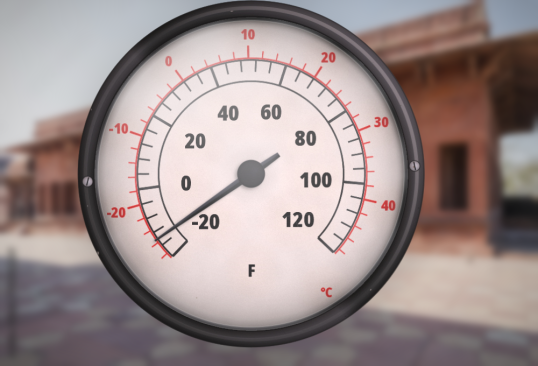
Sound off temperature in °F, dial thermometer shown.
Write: -14 °F
